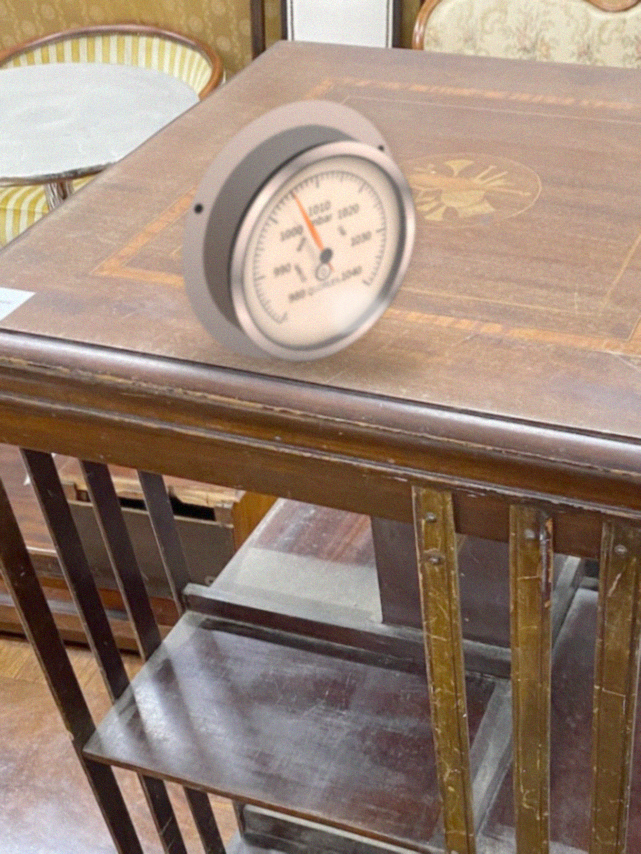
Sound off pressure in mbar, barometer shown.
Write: 1005 mbar
